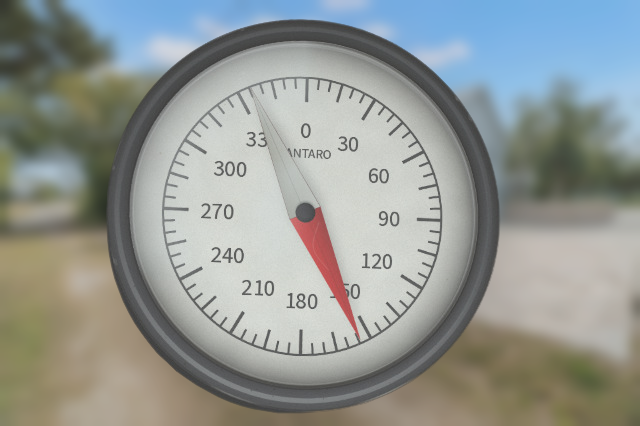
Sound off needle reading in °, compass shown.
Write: 155 °
